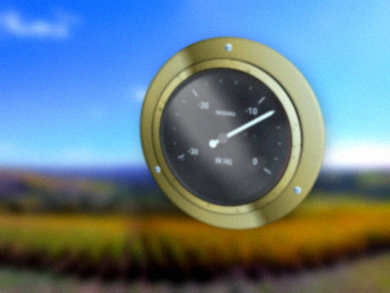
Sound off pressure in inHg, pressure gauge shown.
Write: -8 inHg
